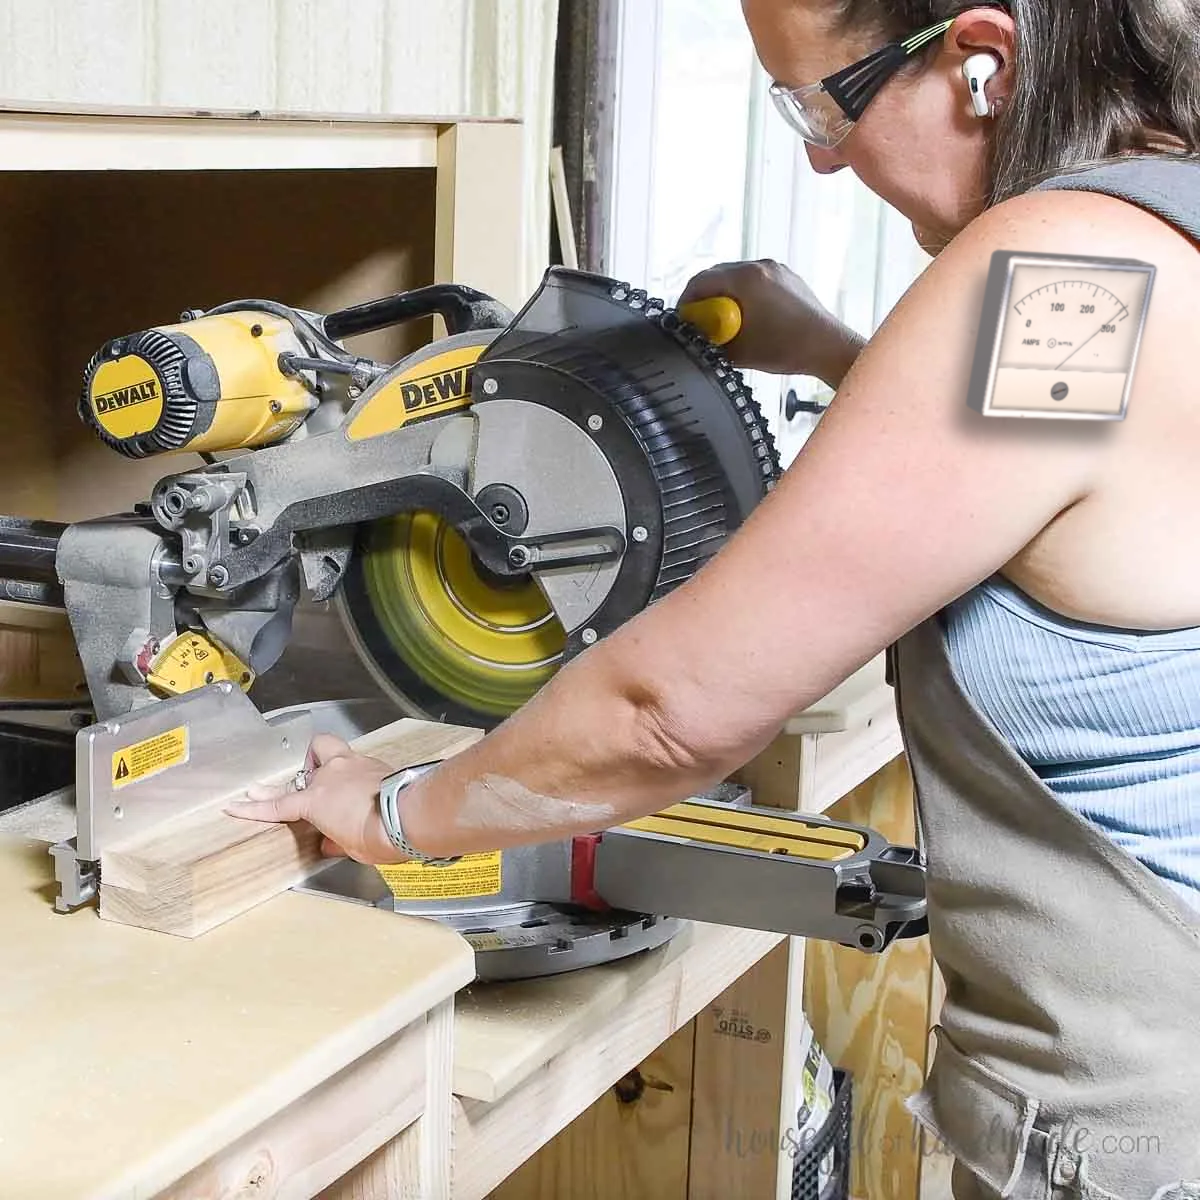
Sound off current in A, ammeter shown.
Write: 280 A
